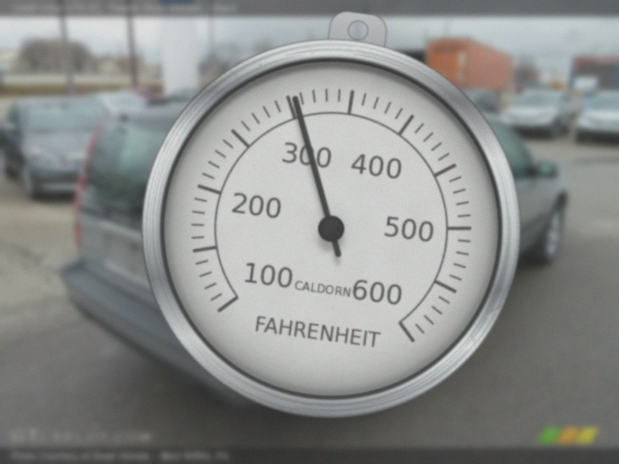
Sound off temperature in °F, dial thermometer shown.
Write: 305 °F
